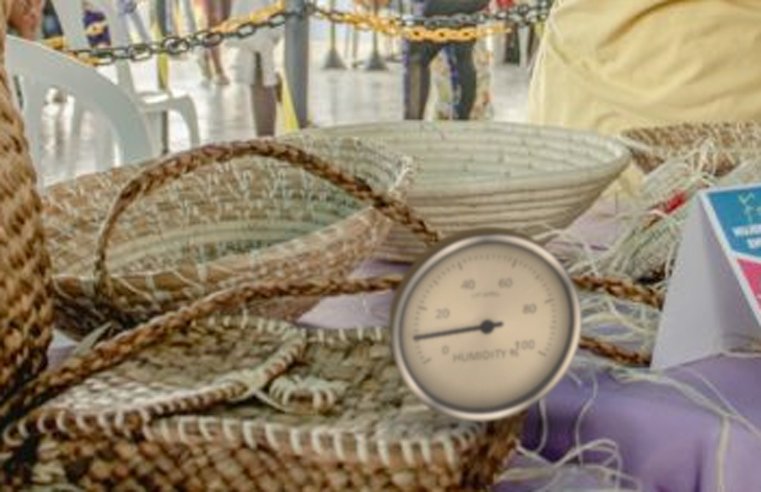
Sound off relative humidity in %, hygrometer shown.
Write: 10 %
